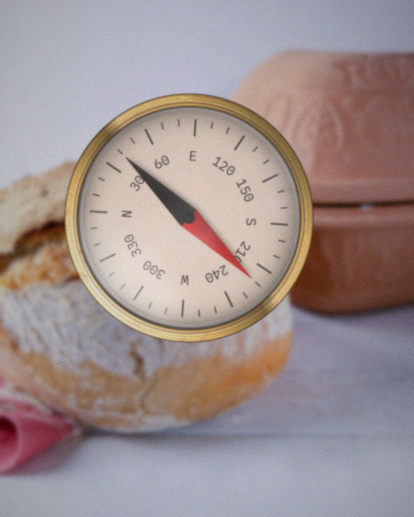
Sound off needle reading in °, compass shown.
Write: 220 °
